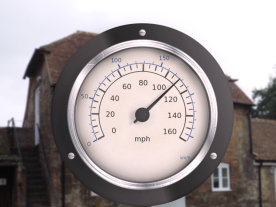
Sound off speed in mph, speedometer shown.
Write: 110 mph
